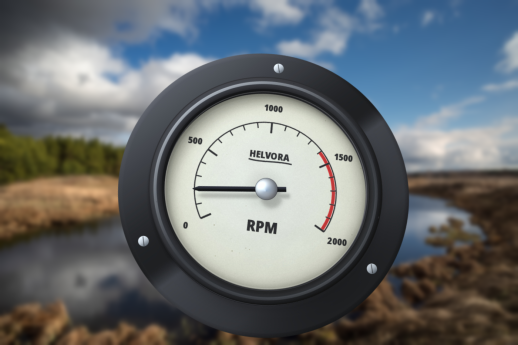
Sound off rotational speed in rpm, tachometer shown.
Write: 200 rpm
